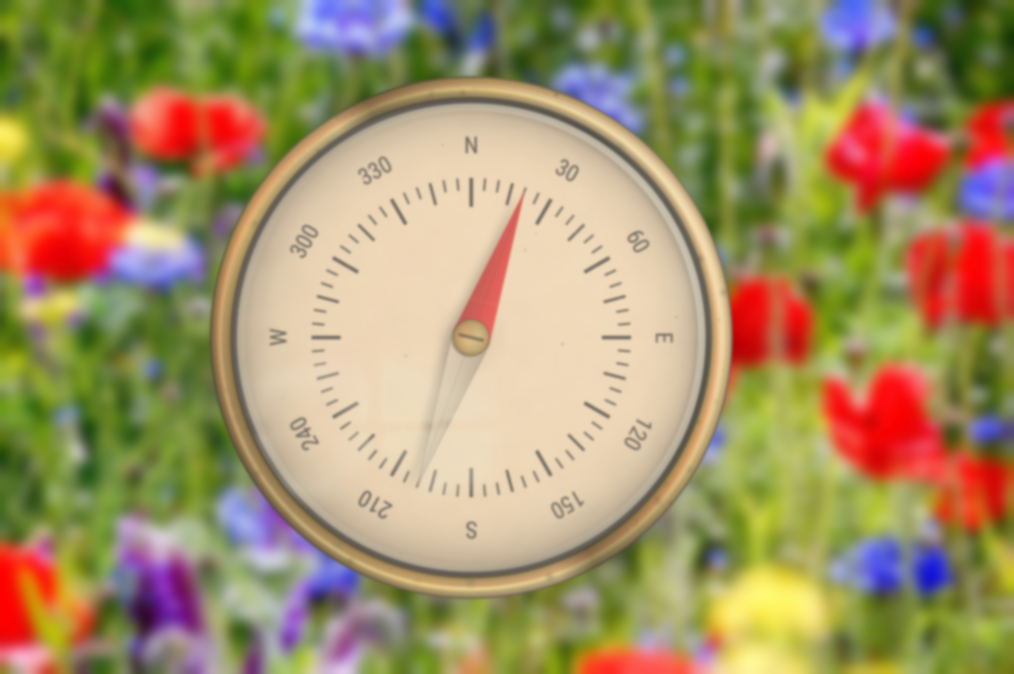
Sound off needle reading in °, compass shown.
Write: 20 °
